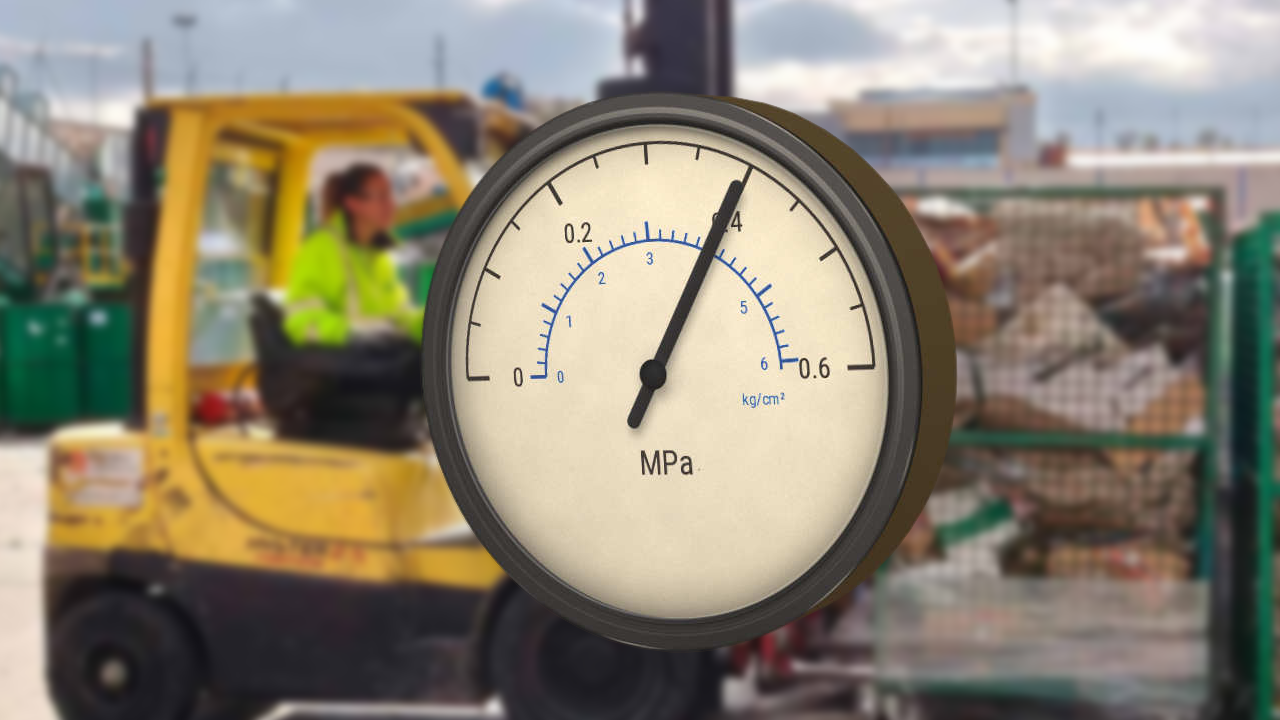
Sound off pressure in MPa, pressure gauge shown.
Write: 0.4 MPa
